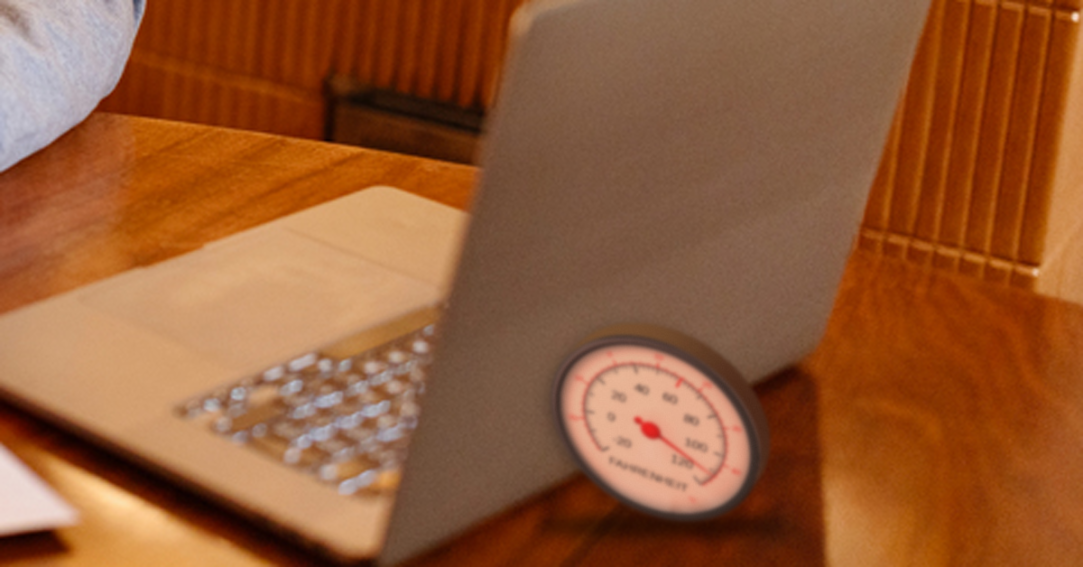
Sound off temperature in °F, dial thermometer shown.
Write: 110 °F
